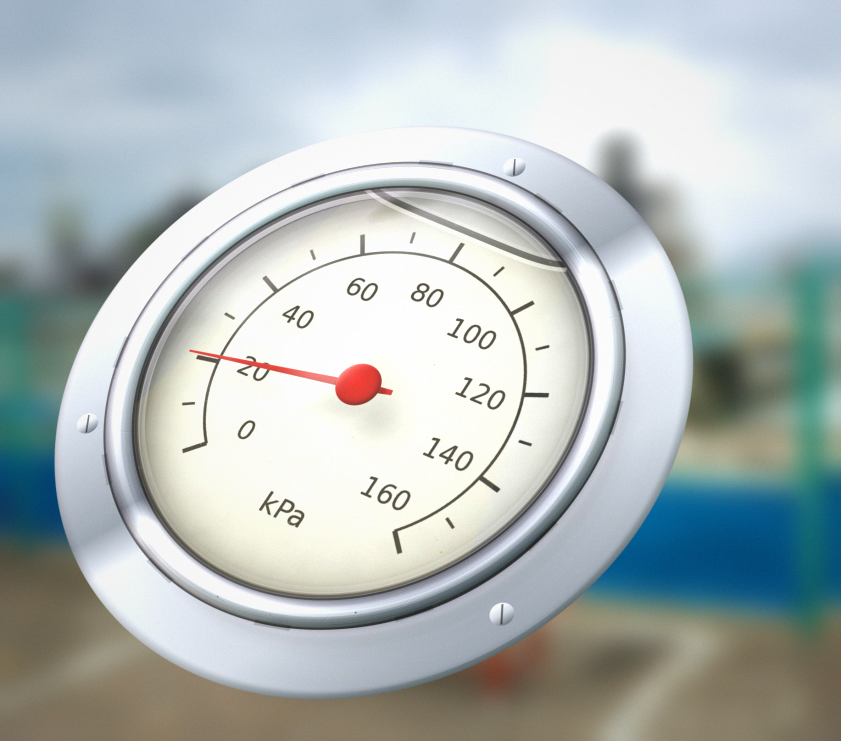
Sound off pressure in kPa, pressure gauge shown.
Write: 20 kPa
